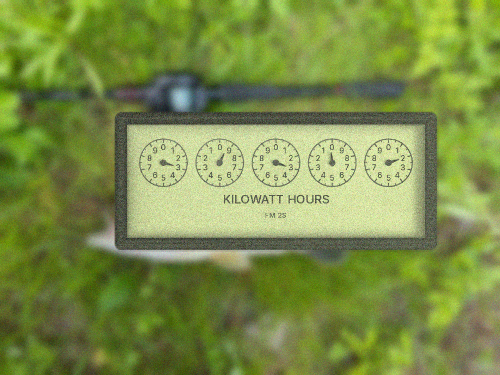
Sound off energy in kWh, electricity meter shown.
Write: 29302 kWh
